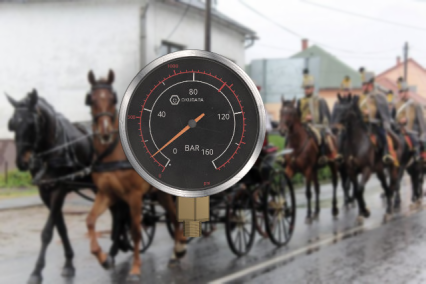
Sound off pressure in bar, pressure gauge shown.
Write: 10 bar
